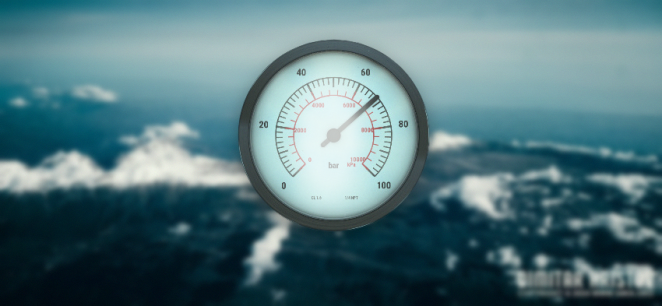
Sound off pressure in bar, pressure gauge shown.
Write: 68 bar
